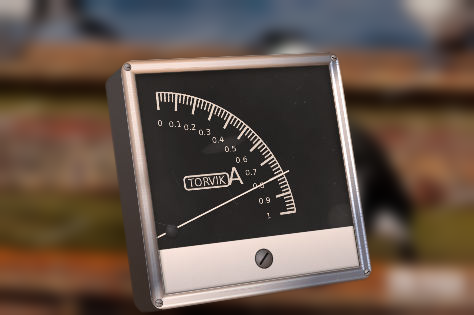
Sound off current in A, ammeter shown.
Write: 0.8 A
